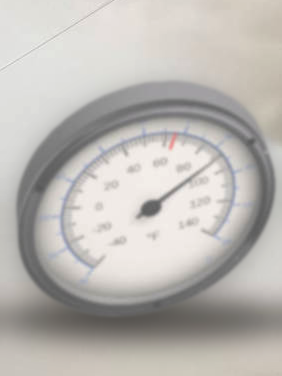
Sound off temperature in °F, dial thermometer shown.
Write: 90 °F
